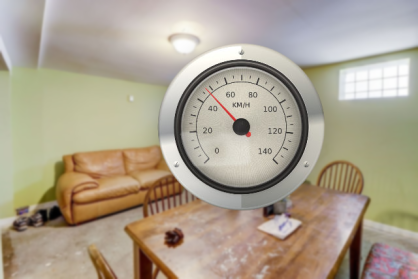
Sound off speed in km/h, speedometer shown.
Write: 47.5 km/h
